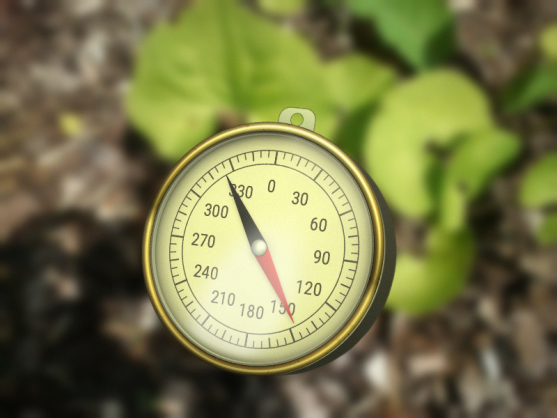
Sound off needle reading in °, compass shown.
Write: 145 °
